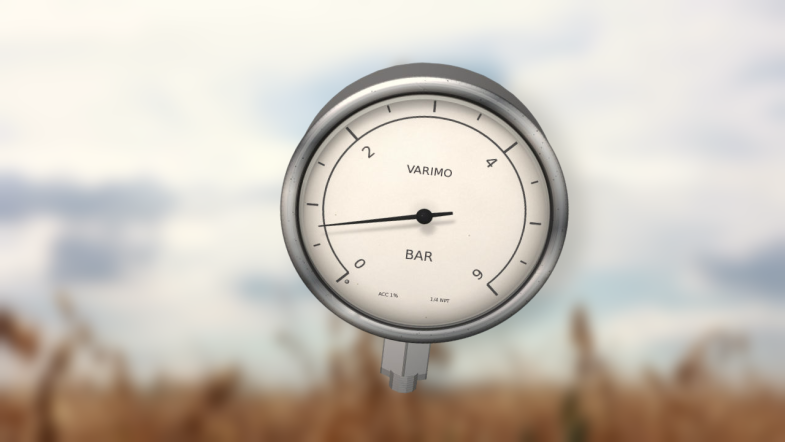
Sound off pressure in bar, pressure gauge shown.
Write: 0.75 bar
